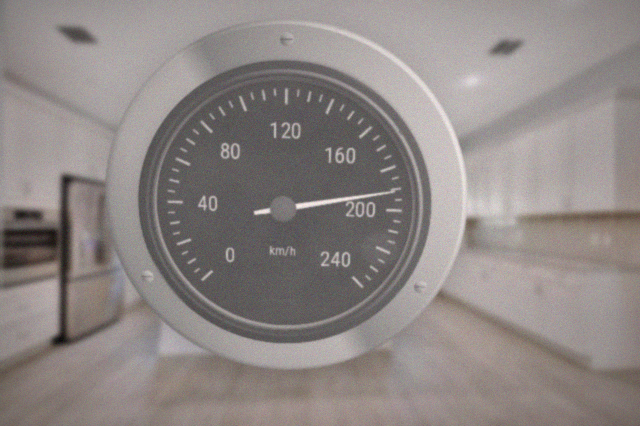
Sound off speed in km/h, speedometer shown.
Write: 190 km/h
